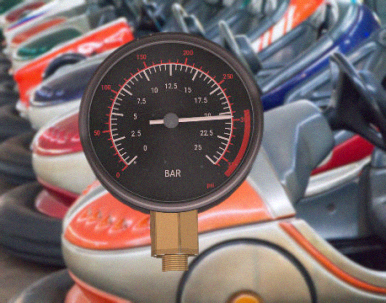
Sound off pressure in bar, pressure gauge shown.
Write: 20.5 bar
